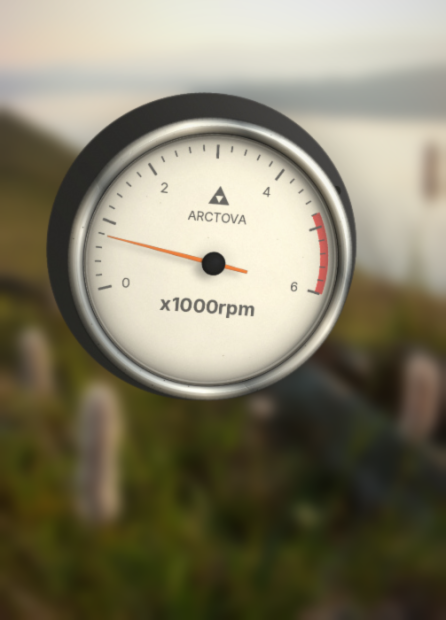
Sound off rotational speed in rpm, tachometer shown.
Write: 800 rpm
